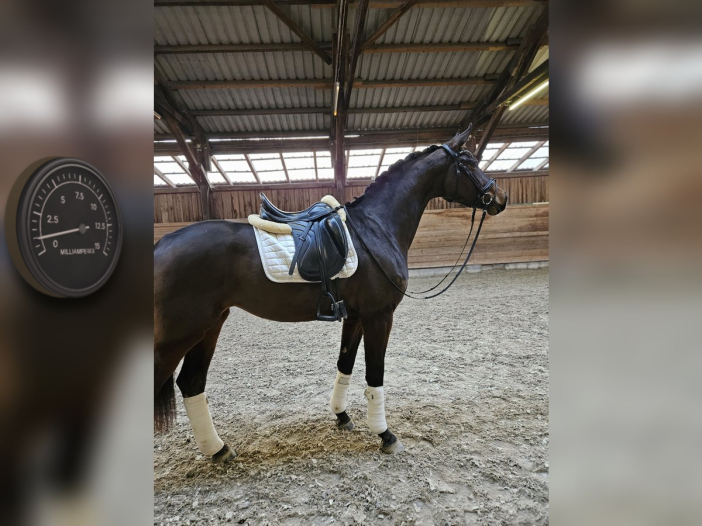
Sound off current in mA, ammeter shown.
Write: 1 mA
